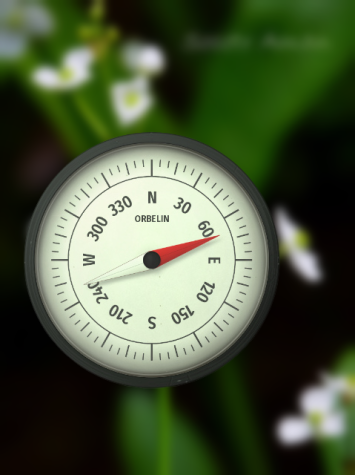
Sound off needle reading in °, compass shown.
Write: 70 °
